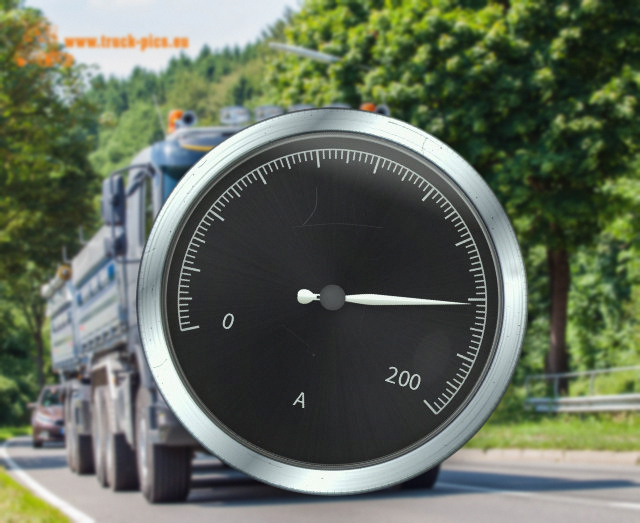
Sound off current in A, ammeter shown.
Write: 162 A
